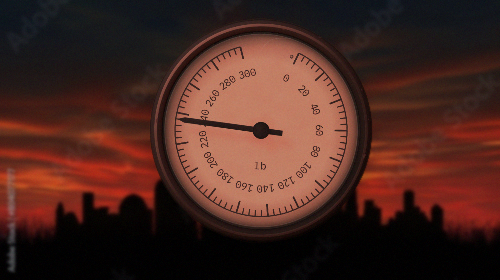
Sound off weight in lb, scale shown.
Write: 236 lb
